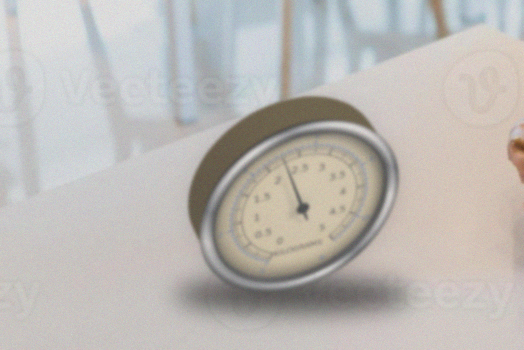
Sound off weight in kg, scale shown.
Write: 2.25 kg
